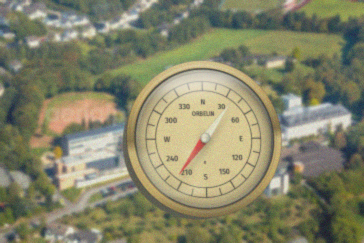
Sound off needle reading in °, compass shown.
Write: 217.5 °
